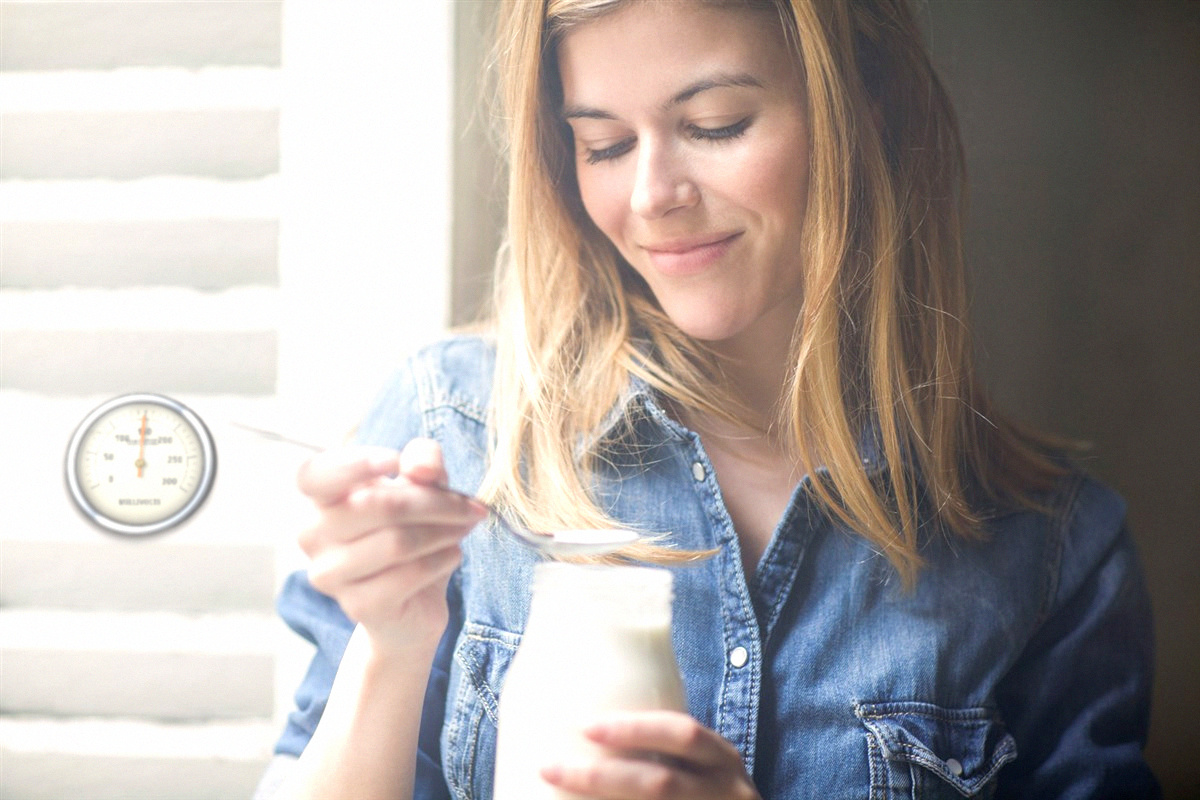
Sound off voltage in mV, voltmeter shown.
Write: 150 mV
